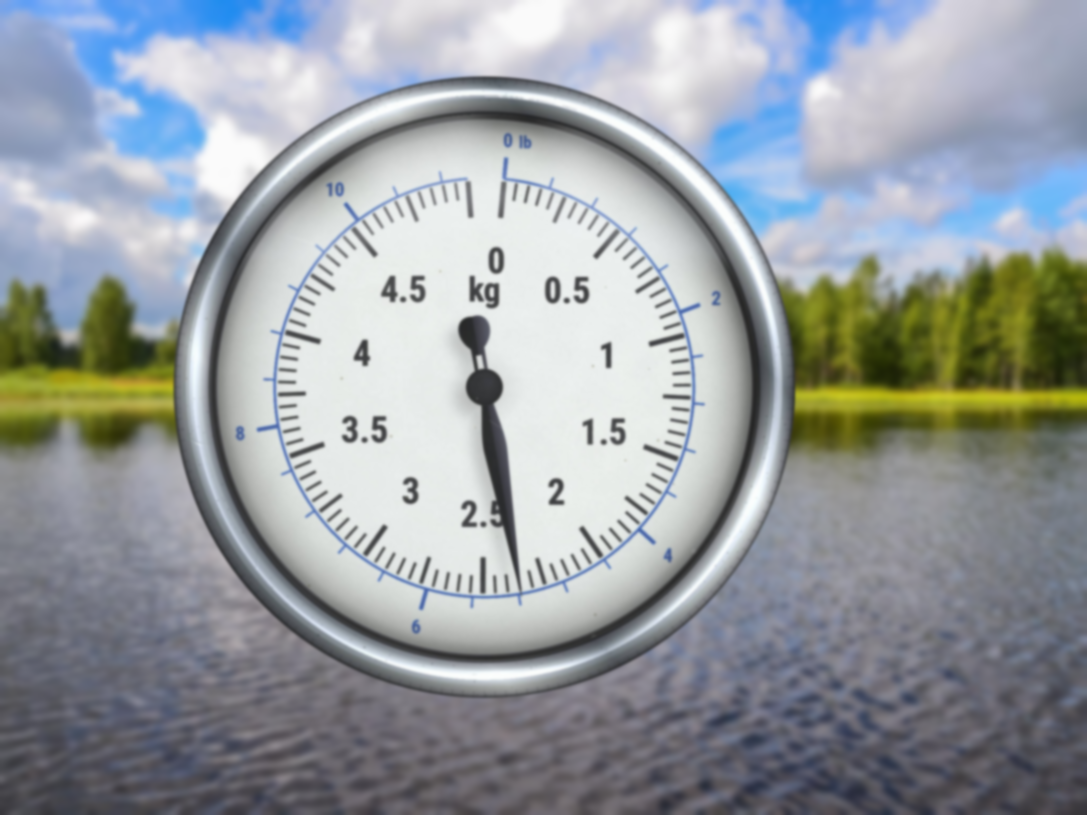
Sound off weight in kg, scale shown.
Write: 2.35 kg
